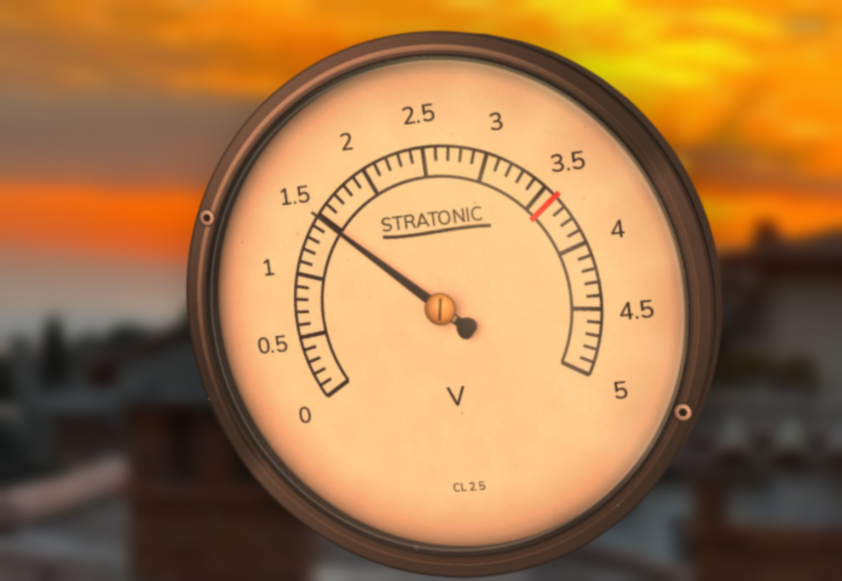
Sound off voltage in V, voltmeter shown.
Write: 1.5 V
